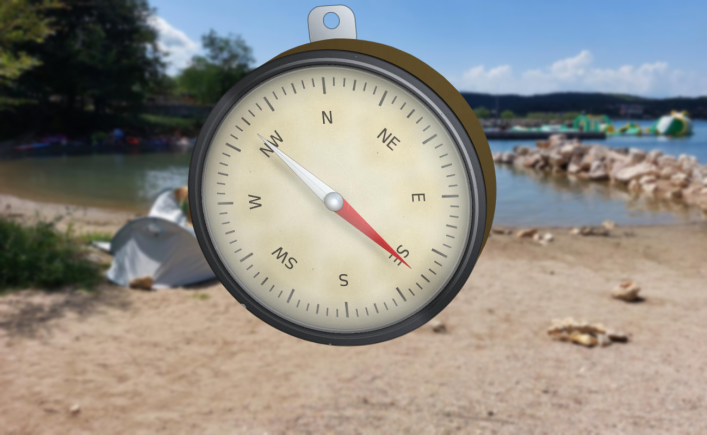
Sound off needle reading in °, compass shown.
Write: 135 °
